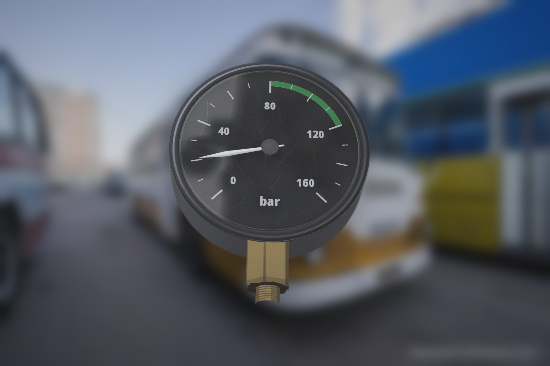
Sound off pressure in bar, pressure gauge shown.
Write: 20 bar
